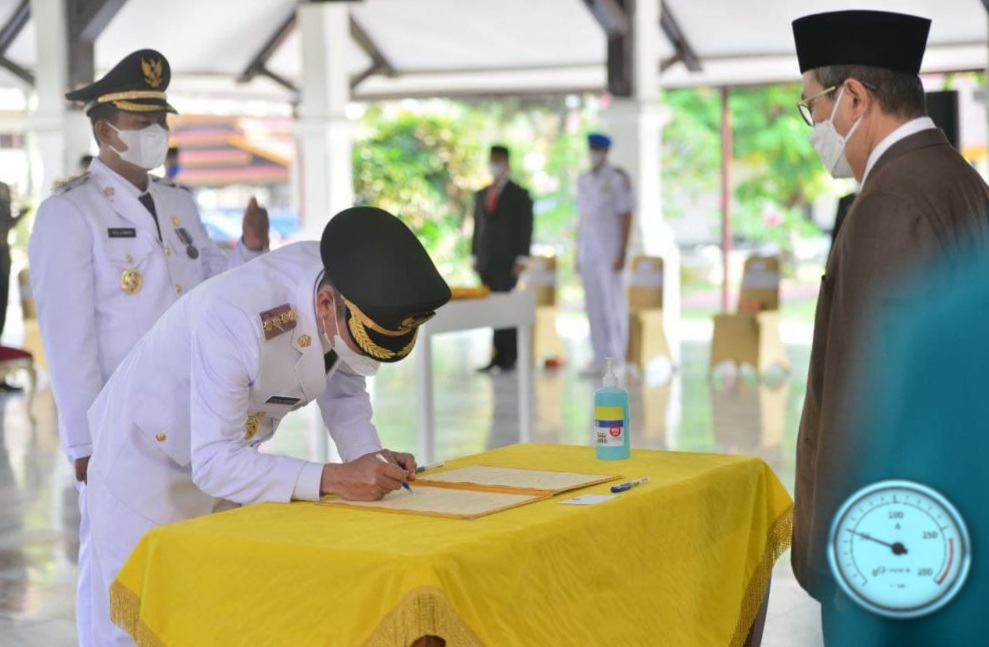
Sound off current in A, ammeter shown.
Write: 50 A
